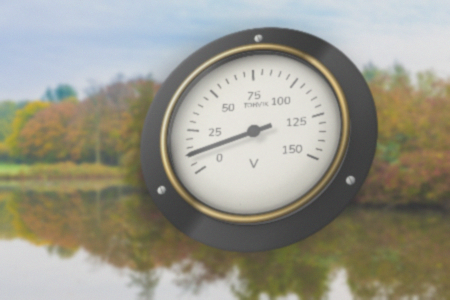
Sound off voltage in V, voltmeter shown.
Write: 10 V
